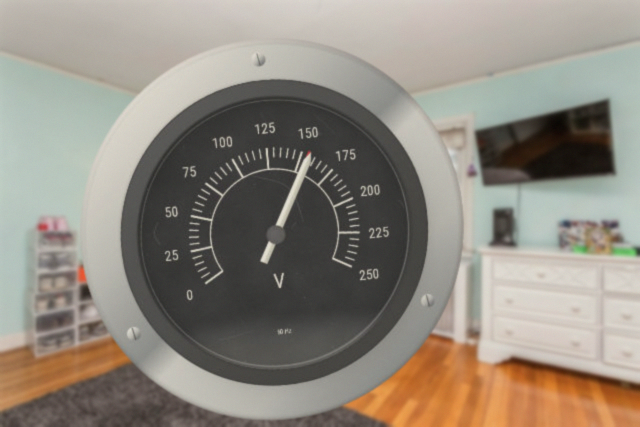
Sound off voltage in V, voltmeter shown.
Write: 155 V
